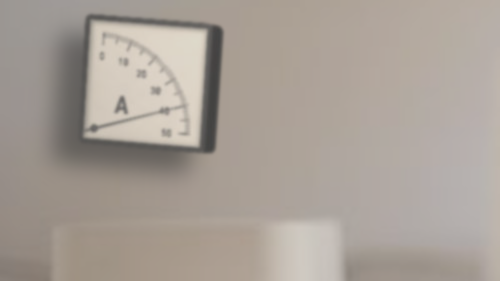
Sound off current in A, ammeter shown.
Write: 40 A
